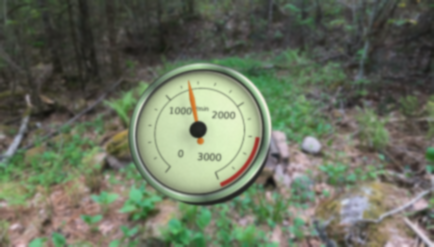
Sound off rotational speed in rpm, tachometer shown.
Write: 1300 rpm
